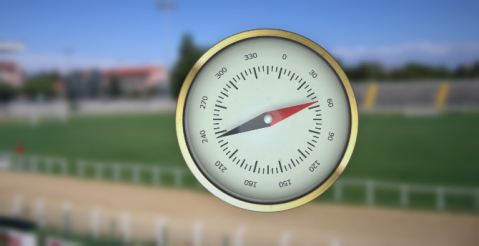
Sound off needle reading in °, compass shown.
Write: 55 °
